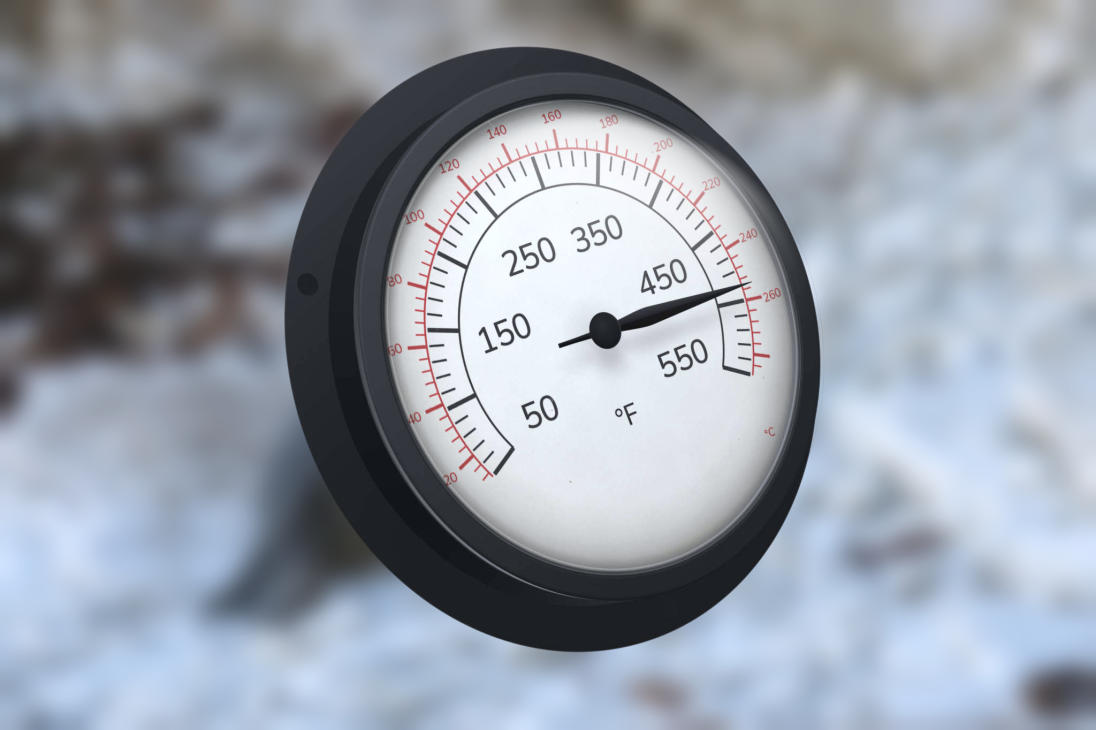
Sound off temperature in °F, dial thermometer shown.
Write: 490 °F
